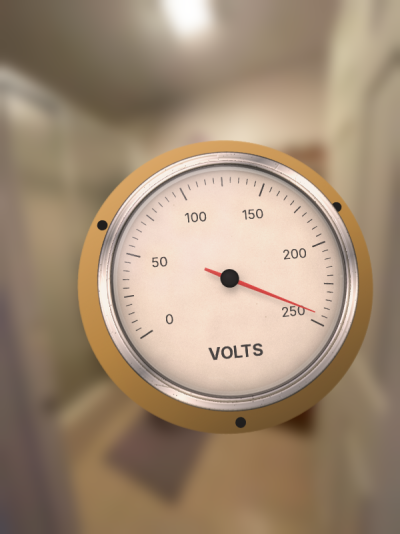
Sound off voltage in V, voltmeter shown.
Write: 245 V
